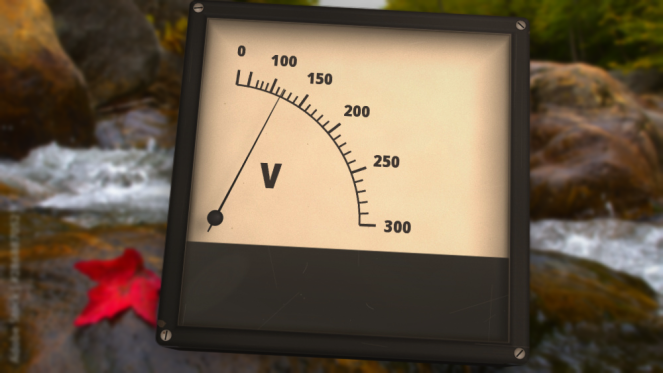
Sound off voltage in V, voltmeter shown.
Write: 120 V
